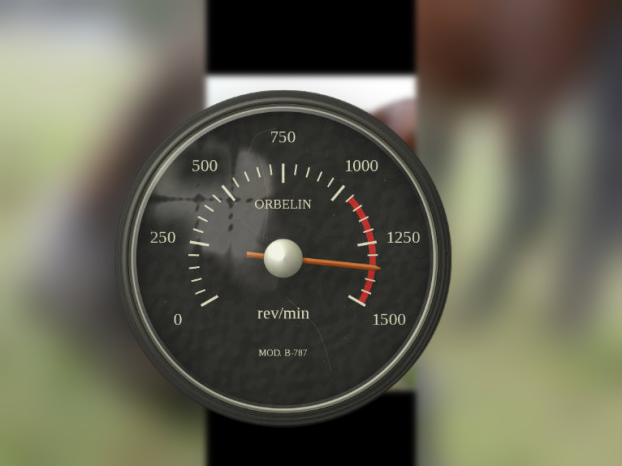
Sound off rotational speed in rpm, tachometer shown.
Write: 1350 rpm
